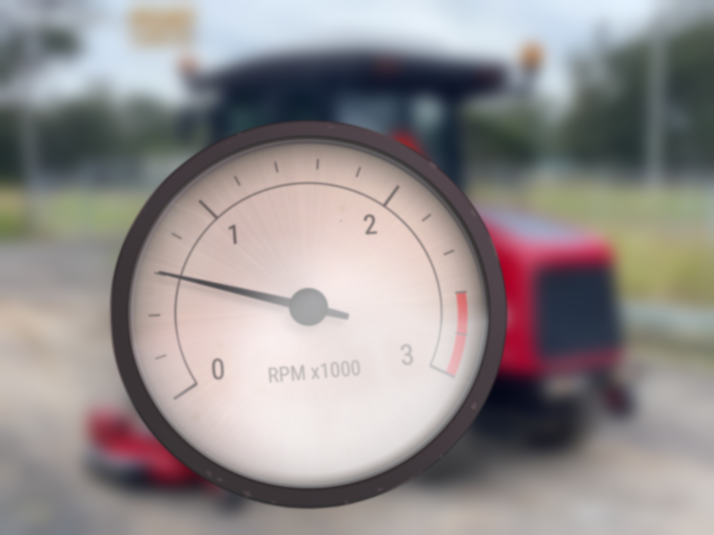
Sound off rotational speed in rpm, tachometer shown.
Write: 600 rpm
